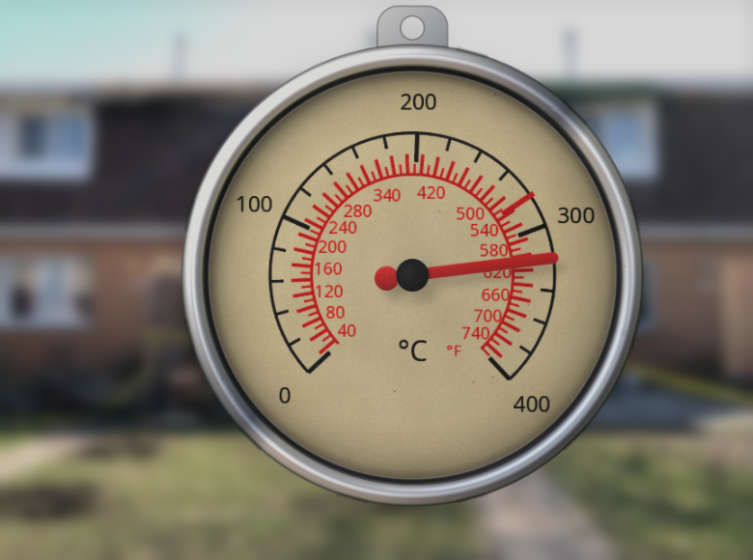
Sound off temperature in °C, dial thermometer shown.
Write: 320 °C
